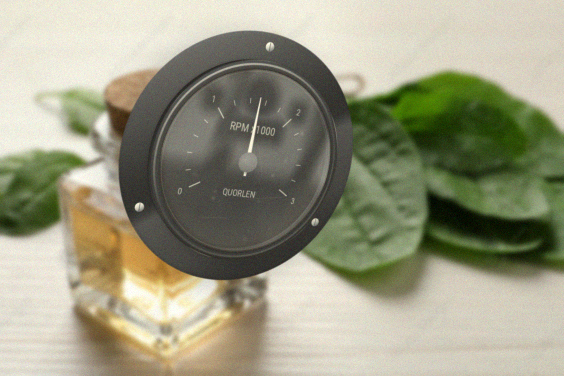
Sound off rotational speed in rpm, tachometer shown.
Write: 1500 rpm
